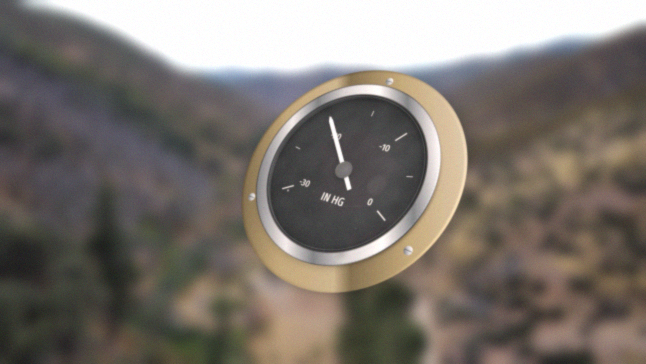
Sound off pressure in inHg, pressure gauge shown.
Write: -20 inHg
